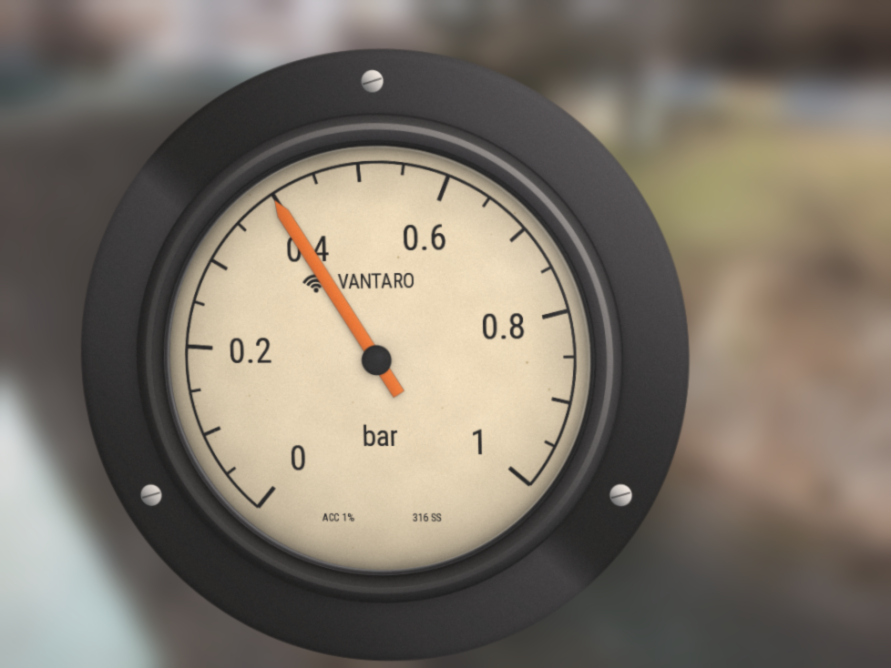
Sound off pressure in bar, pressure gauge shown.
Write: 0.4 bar
